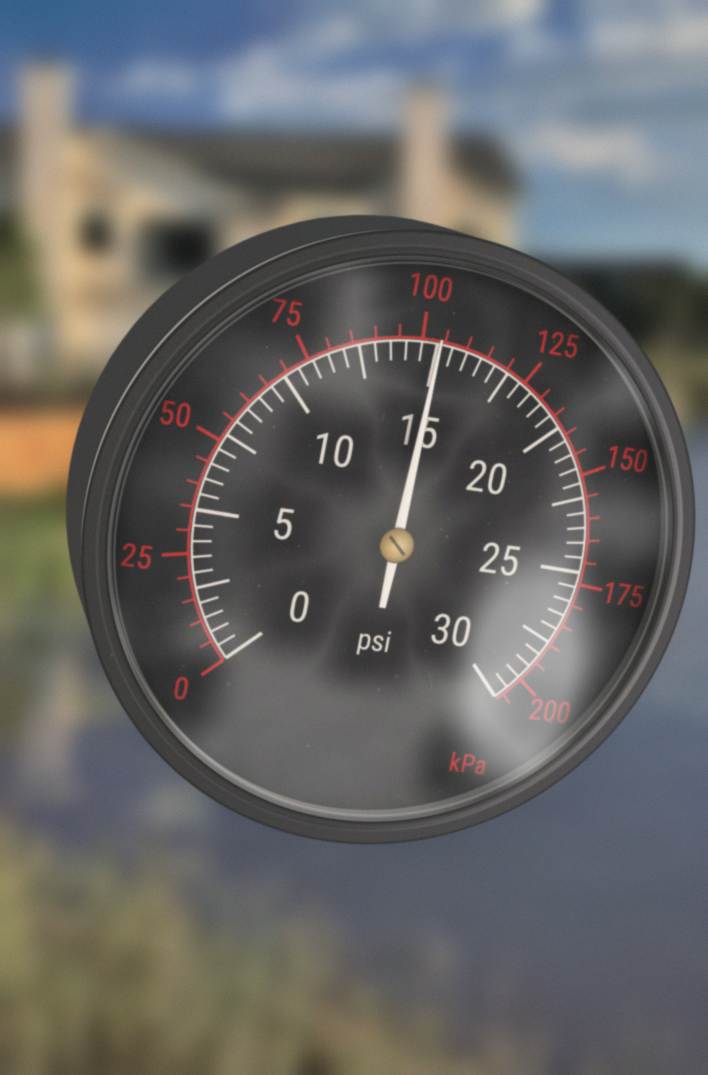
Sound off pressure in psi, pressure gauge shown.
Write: 15 psi
